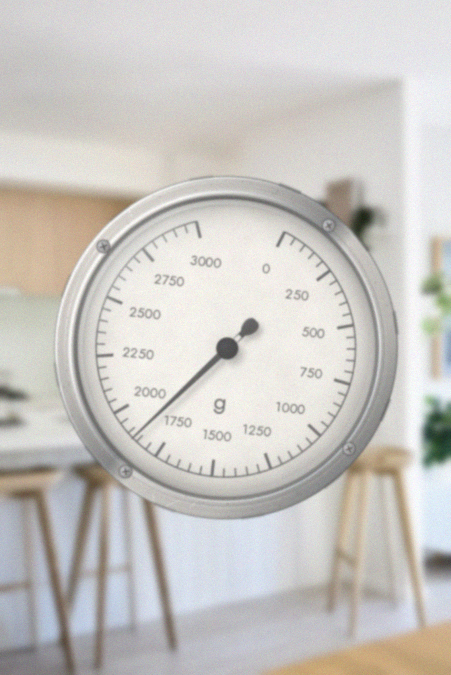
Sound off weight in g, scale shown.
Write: 1875 g
